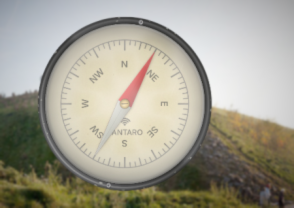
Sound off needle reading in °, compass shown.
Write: 30 °
